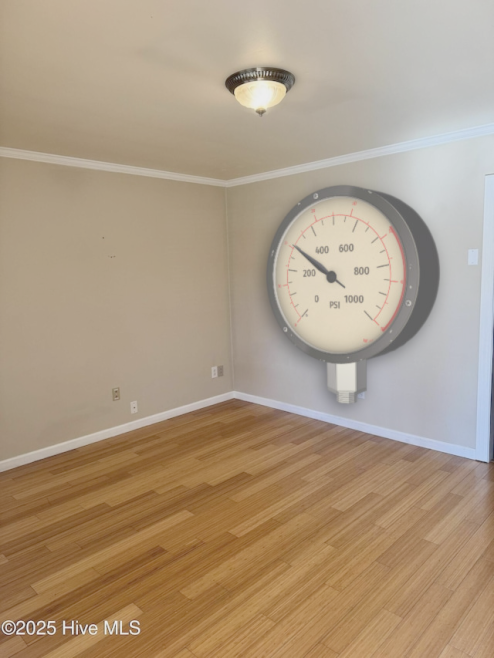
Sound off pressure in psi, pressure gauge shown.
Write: 300 psi
